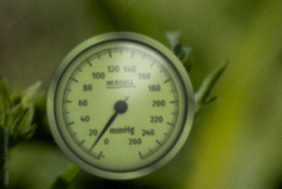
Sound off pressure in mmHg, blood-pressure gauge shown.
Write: 10 mmHg
